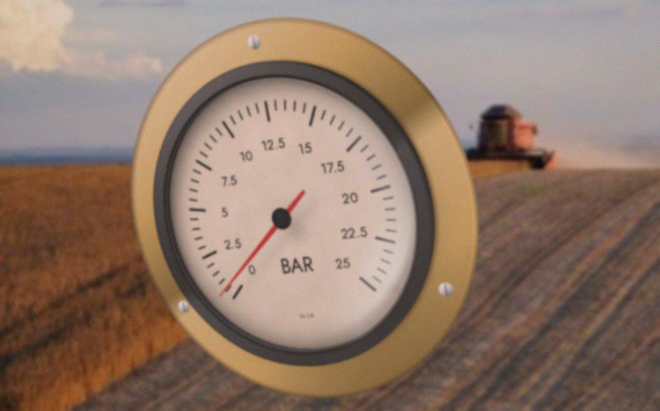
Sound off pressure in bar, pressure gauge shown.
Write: 0.5 bar
